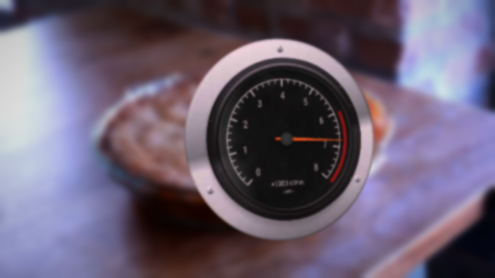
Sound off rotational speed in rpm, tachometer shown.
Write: 6800 rpm
